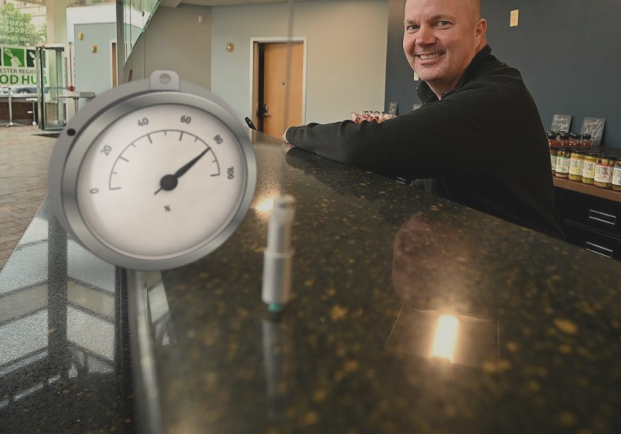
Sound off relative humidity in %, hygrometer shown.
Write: 80 %
